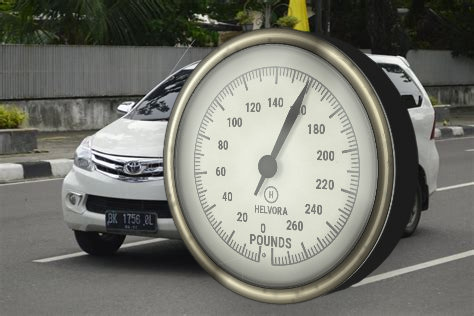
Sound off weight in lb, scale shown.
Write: 160 lb
